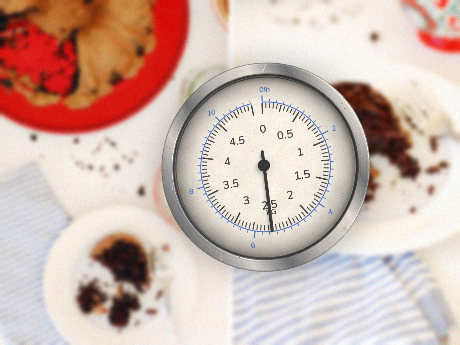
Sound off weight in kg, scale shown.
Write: 2.5 kg
